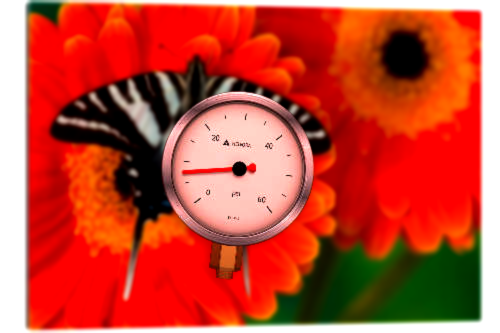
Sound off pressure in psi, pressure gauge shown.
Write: 7.5 psi
